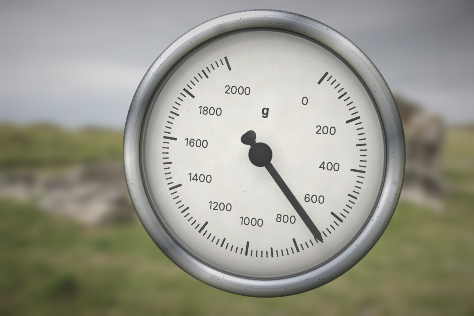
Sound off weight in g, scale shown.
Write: 700 g
